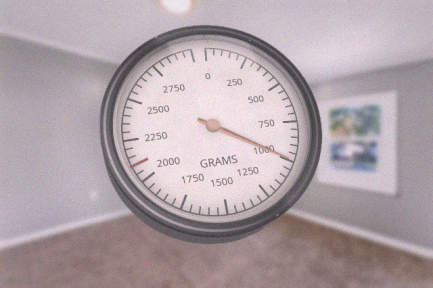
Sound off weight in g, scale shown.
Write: 1000 g
